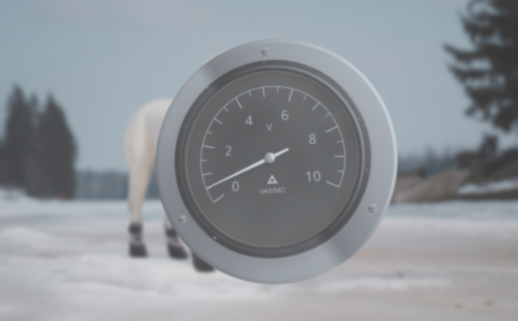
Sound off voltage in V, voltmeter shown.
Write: 0.5 V
